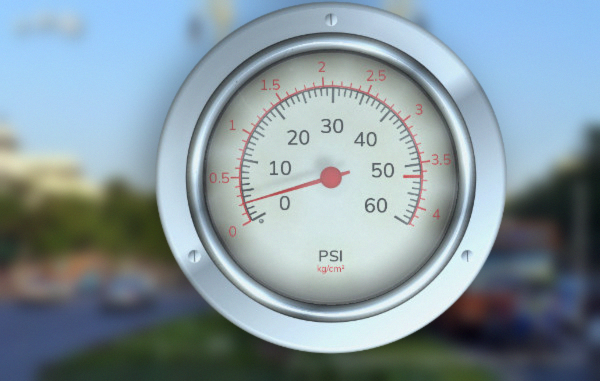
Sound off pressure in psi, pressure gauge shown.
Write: 3 psi
